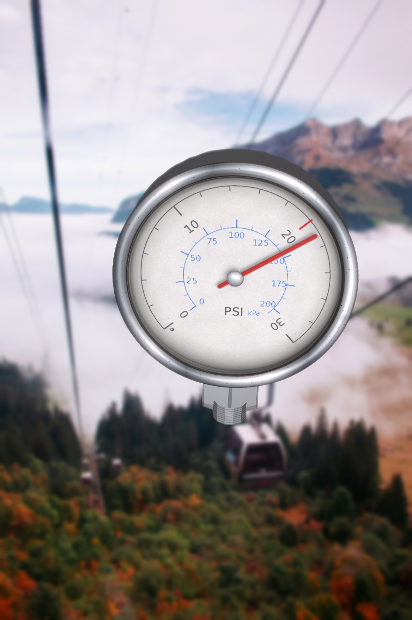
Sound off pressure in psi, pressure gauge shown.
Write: 21 psi
